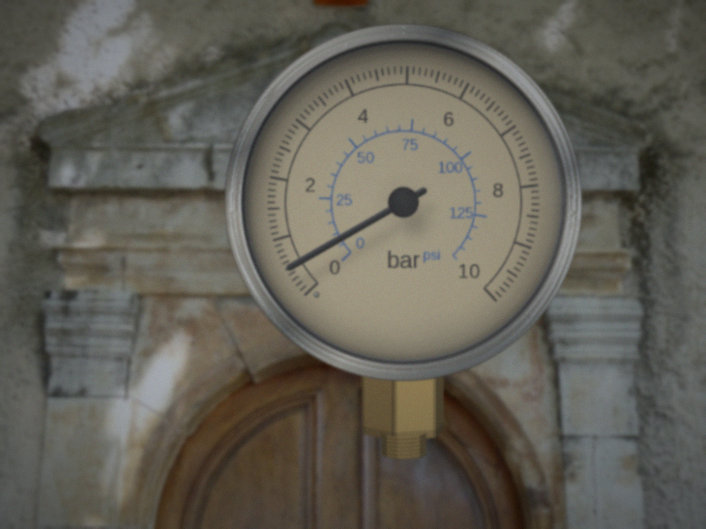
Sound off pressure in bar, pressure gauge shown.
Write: 0.5 bar
